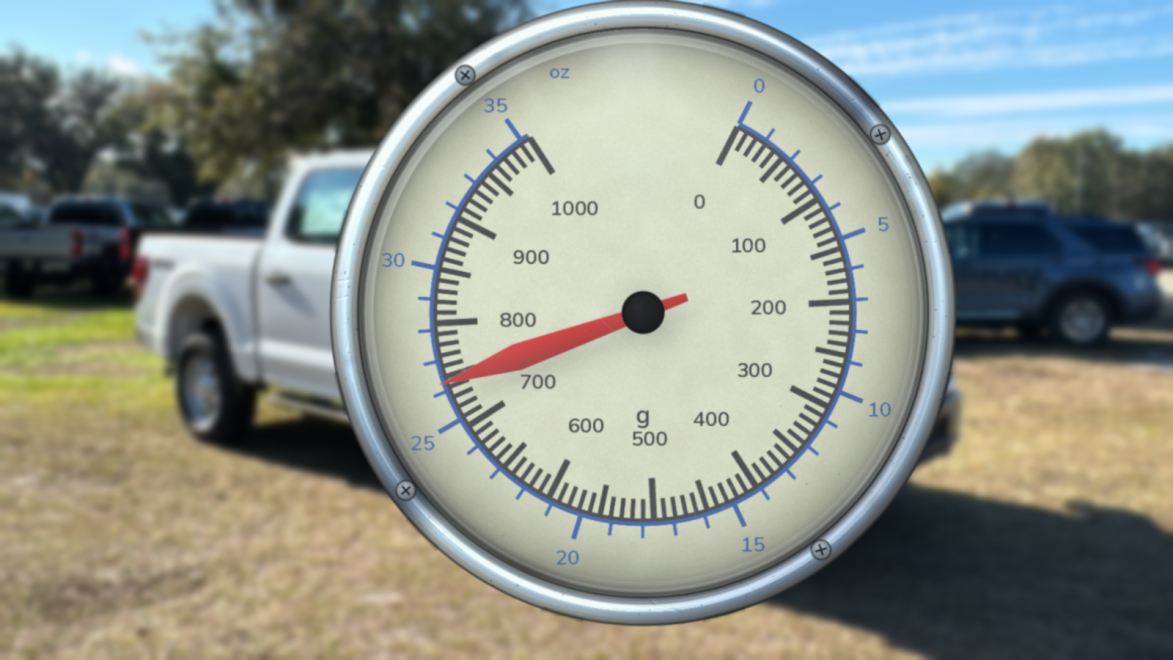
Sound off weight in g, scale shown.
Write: 745 g
